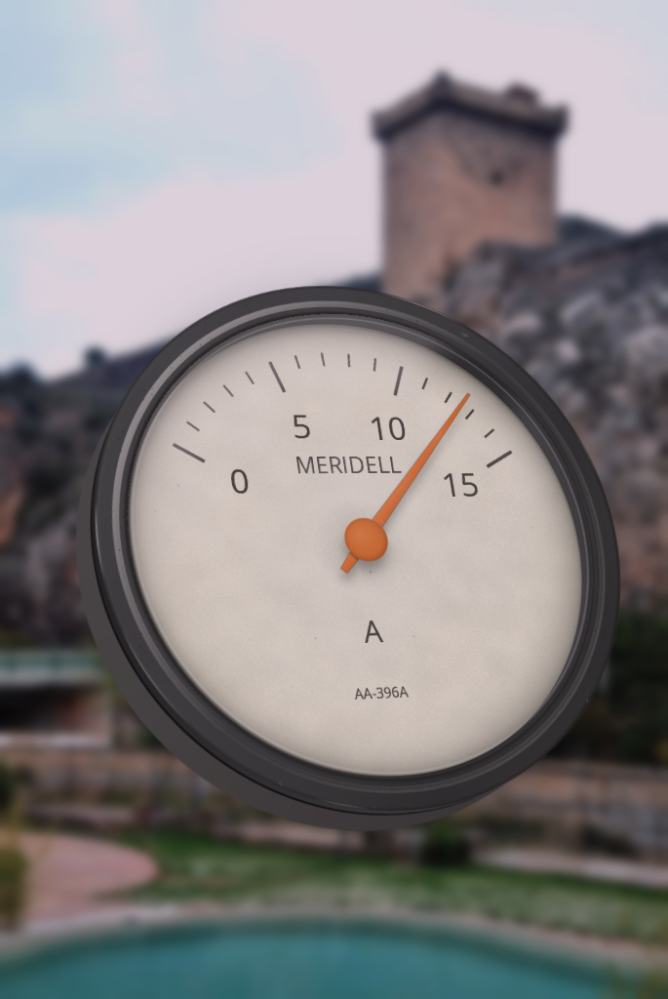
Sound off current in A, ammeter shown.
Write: 12.5 A
